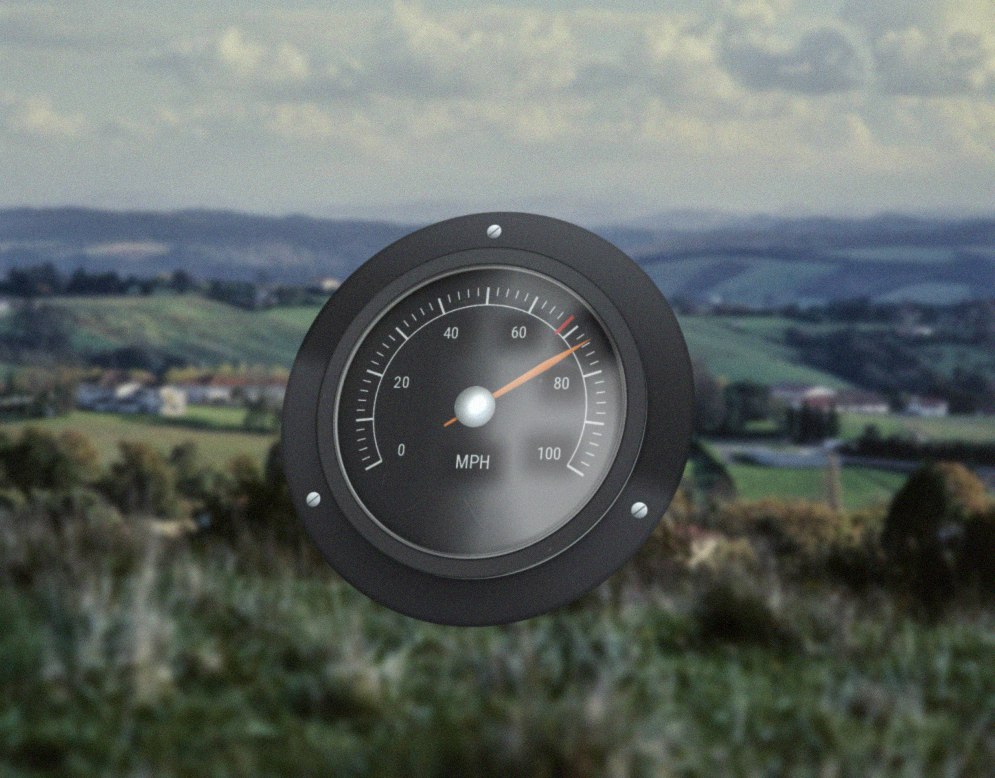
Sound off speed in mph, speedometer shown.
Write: 74 mph
